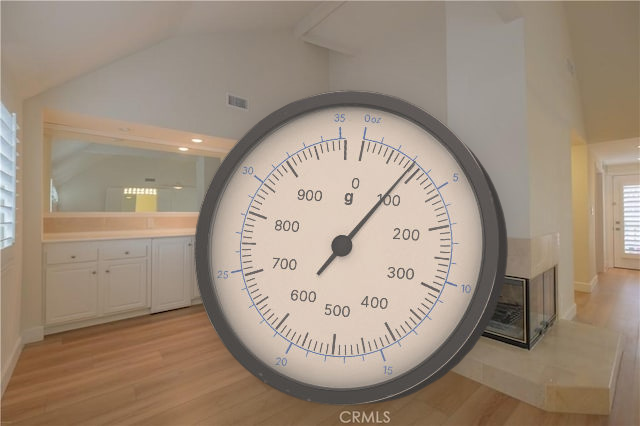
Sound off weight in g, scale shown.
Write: 90 g
